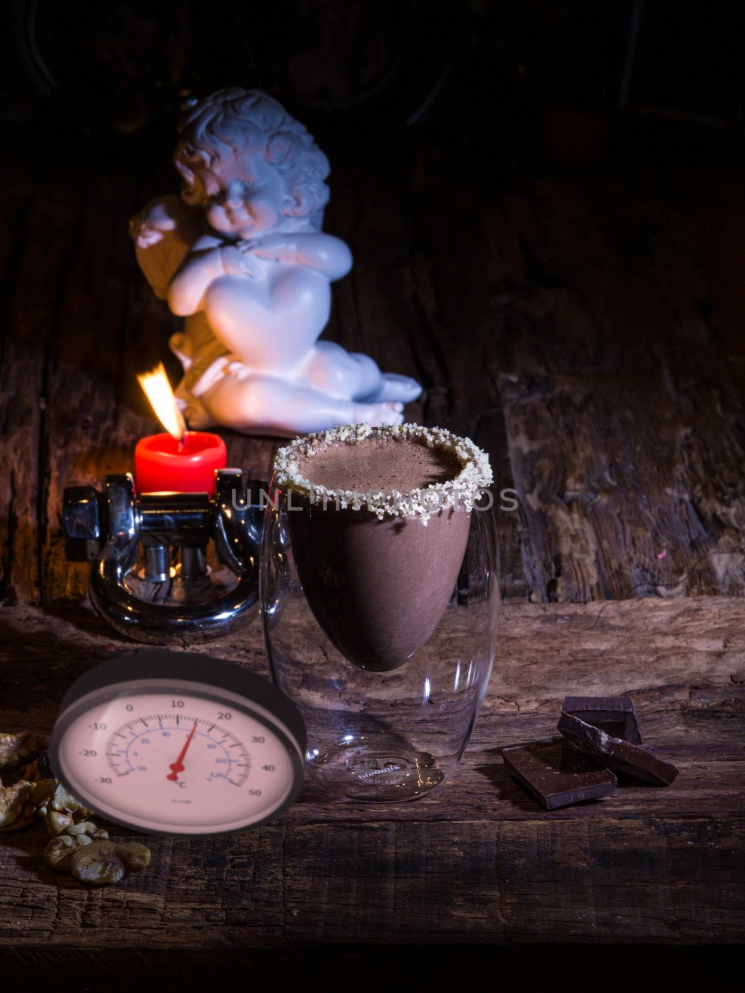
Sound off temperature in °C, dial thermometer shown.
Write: 15 °C
